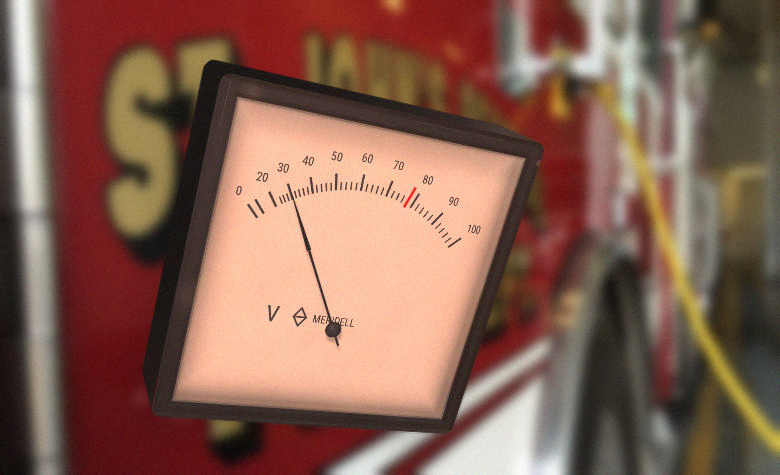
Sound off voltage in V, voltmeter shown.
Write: 30 V
